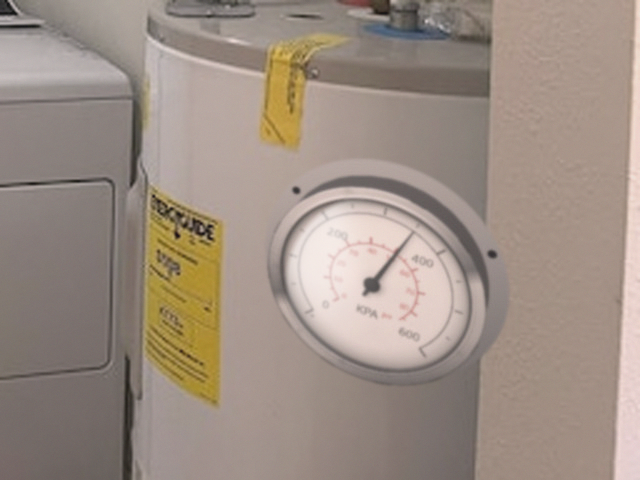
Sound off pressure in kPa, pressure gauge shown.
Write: 350 kPa
